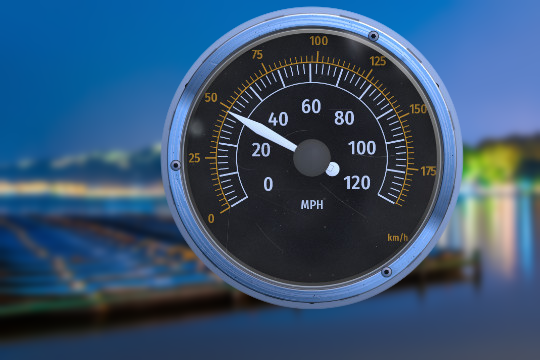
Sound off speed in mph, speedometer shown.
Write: 30 mph
